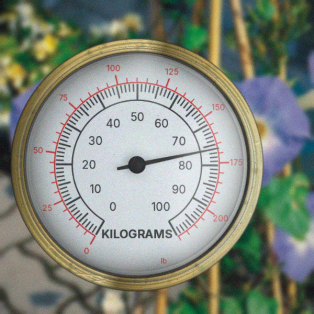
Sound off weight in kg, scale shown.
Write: 76 kg
